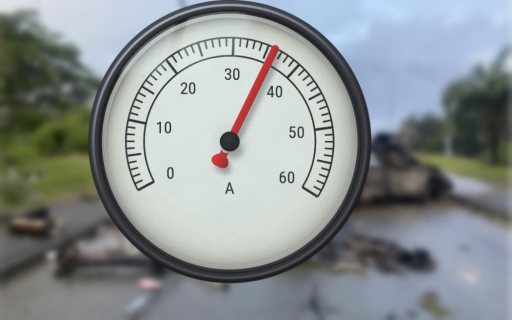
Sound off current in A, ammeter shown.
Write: 36 A
